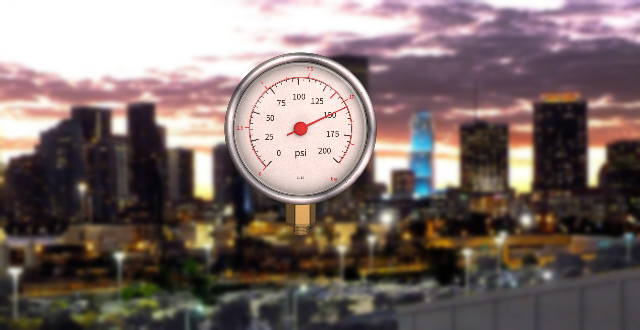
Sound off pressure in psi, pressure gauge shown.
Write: 150 psi
